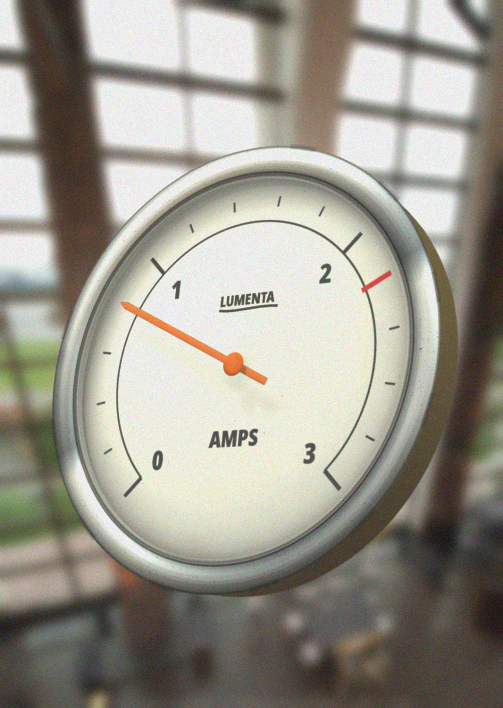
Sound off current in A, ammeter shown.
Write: 0.8 A
